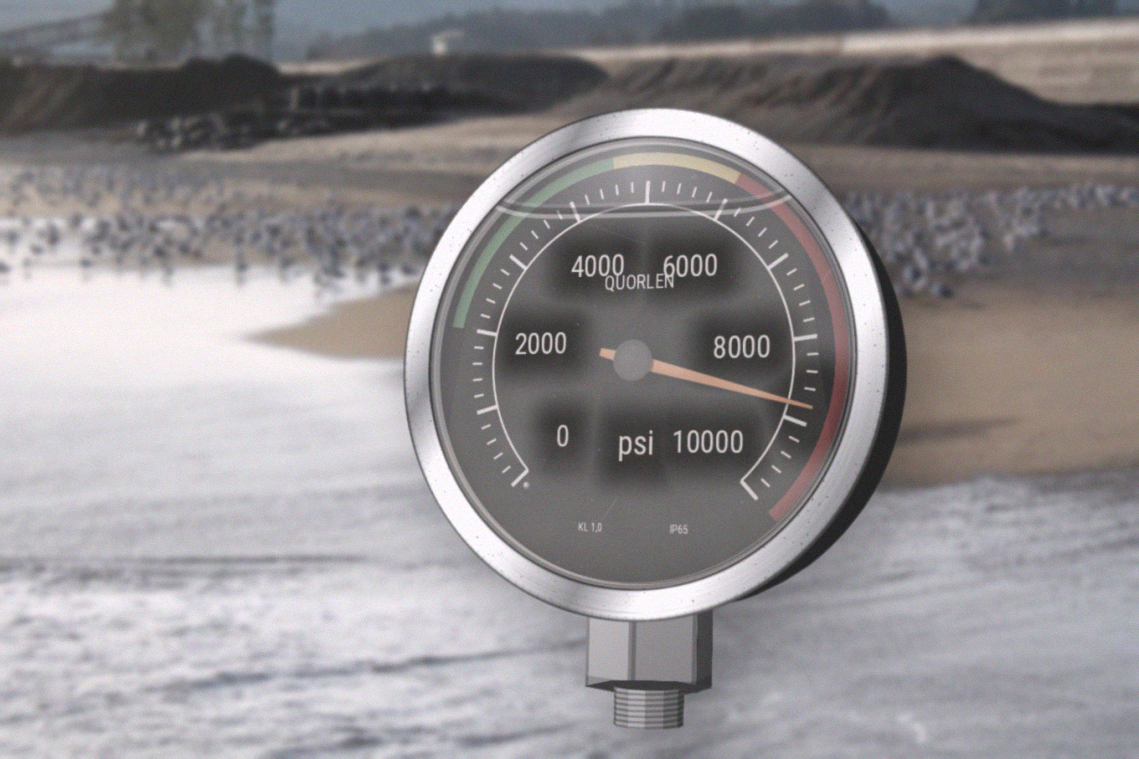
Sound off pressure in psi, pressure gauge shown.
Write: 8800 psi
